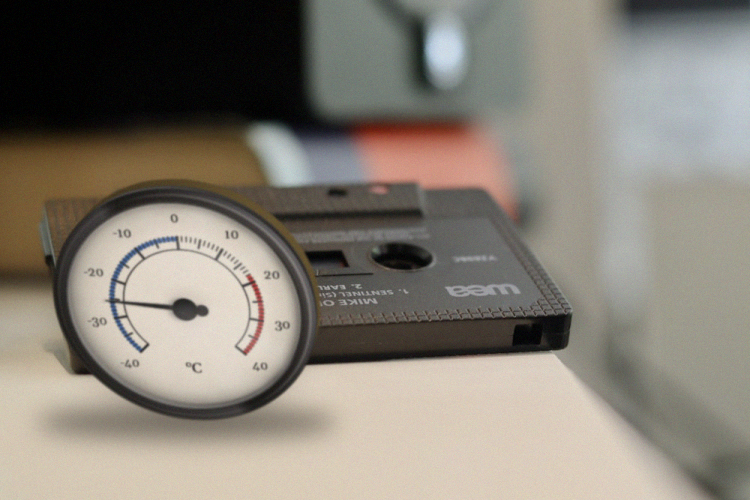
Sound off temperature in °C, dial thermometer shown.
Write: -25 °C
